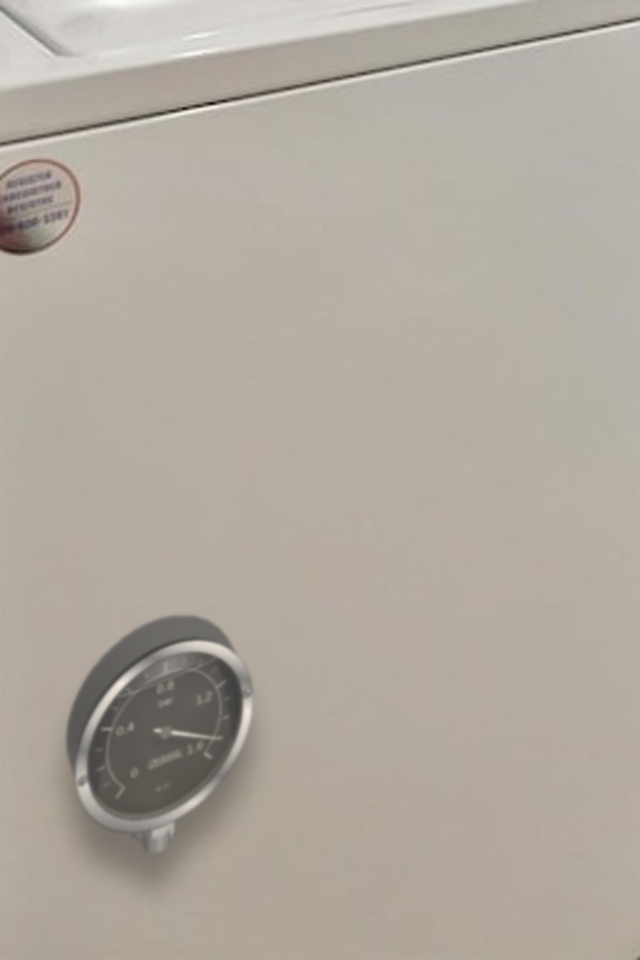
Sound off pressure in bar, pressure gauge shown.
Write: 1.5 bar
